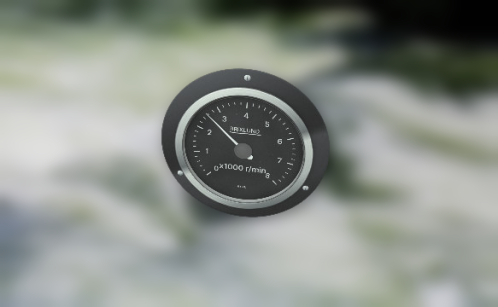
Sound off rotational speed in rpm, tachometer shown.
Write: 2600 rpm
